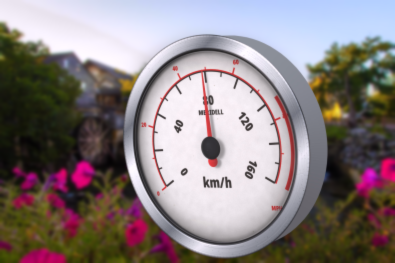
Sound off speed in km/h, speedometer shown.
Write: 80 km/h
